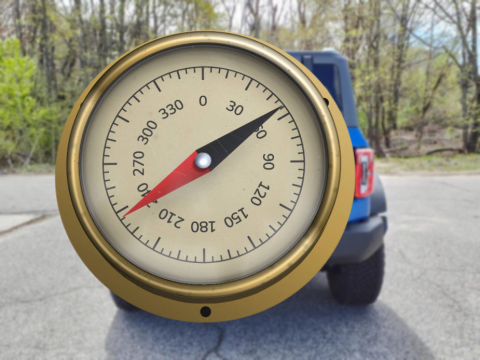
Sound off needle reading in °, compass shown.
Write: 235 °
